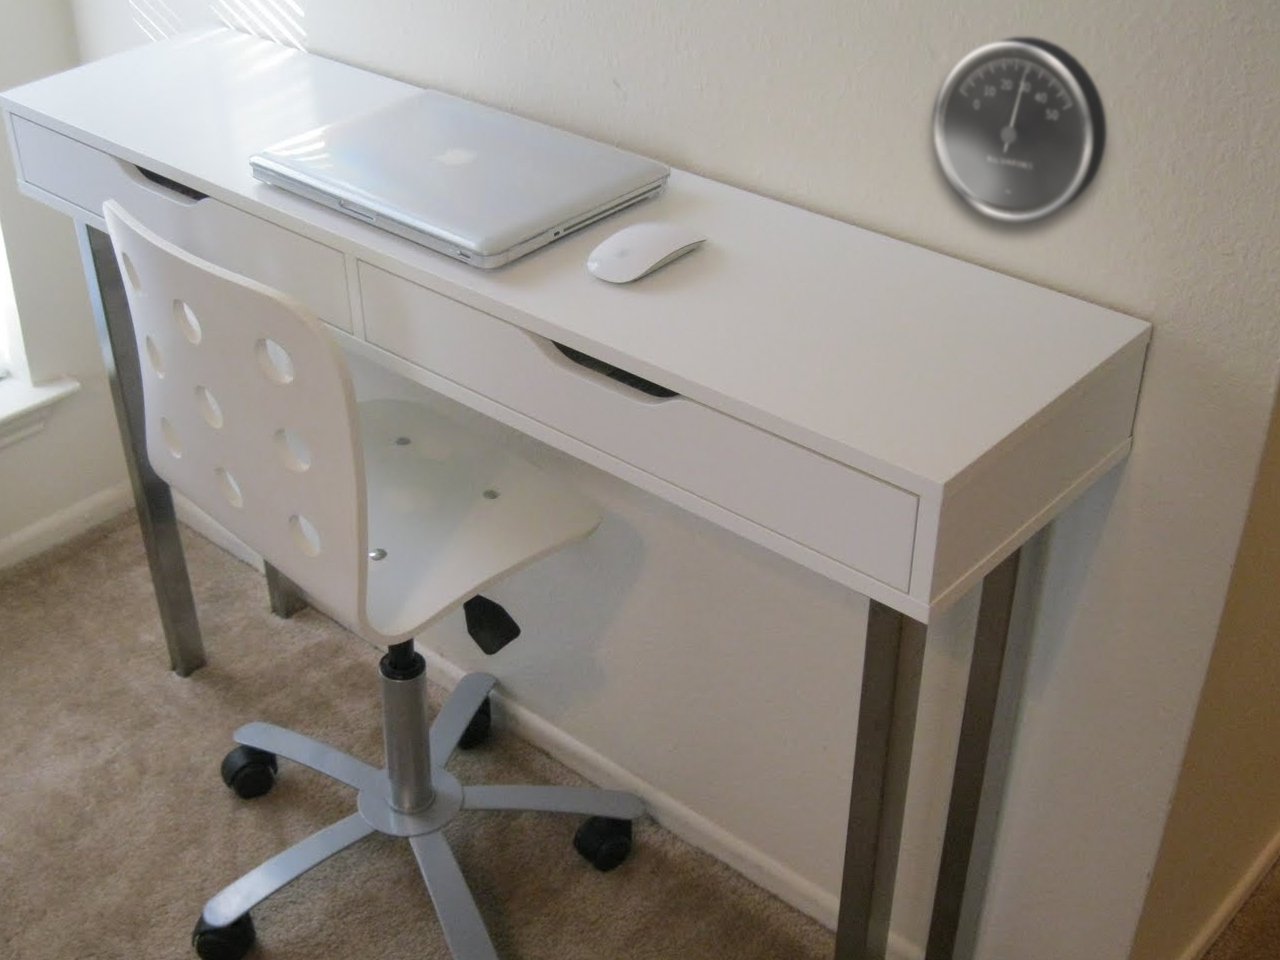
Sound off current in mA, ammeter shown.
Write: 30 mA
